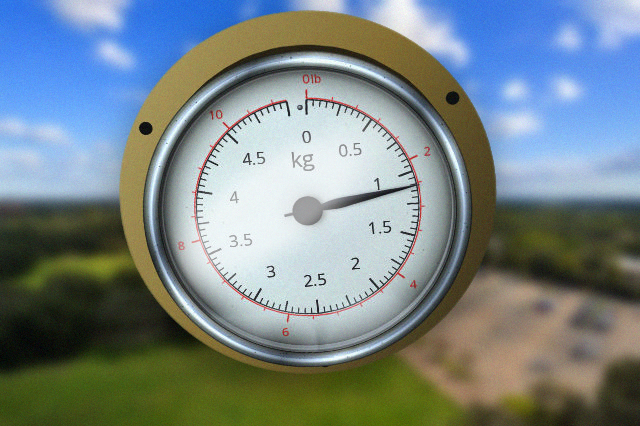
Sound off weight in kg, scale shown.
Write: 1.1 kg
